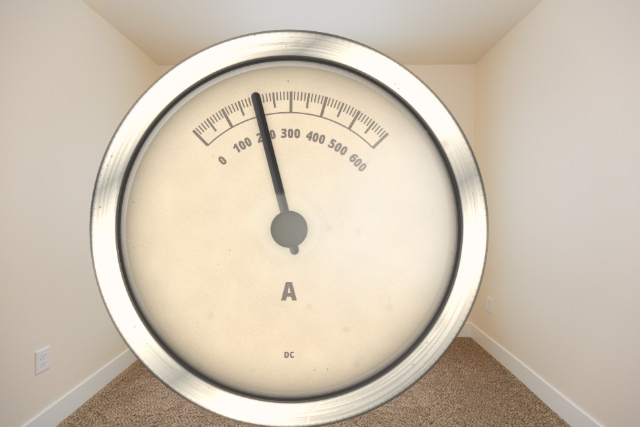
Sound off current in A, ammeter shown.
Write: 200 A
